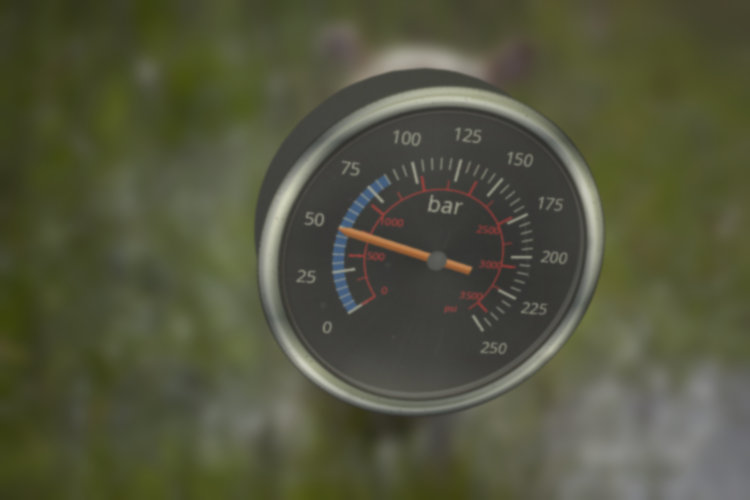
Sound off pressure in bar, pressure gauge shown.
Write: 50 bar
